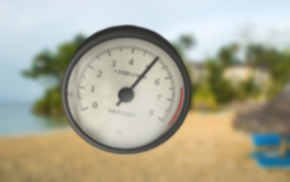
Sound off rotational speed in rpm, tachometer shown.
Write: 5000 rpm
